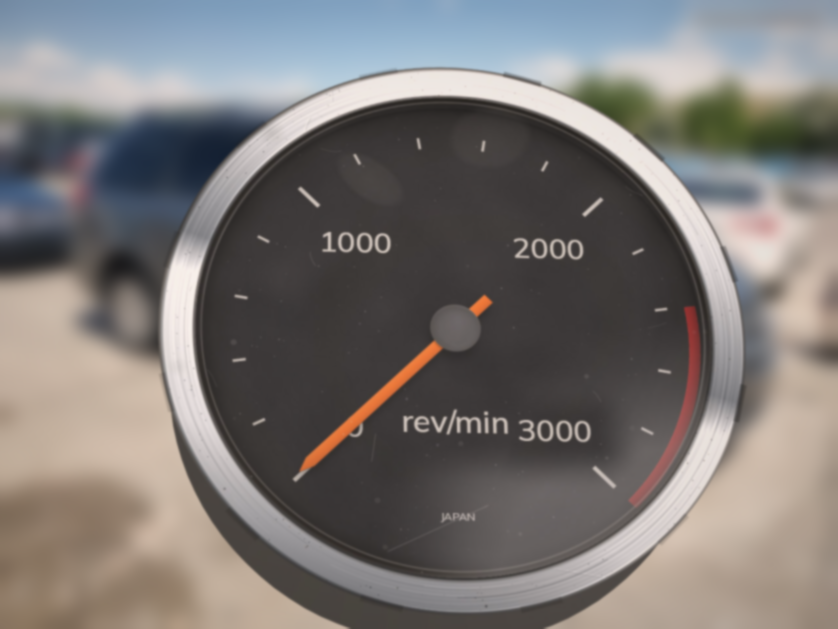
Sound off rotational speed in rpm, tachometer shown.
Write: 0 rpm
